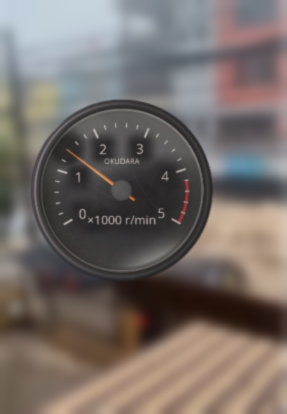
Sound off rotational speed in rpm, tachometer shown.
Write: 1400 rpm
